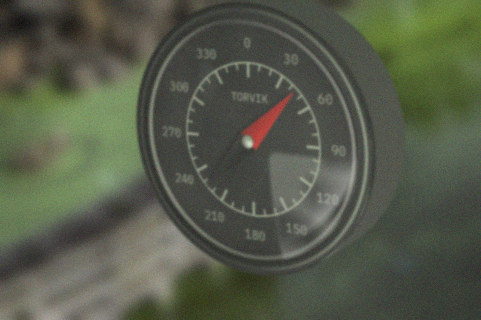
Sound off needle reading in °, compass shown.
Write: 45 °
